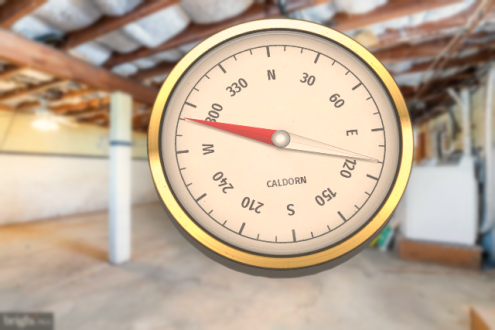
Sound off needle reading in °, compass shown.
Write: 290 °
